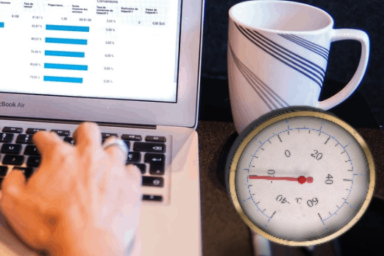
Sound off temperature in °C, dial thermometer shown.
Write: -20 °C
